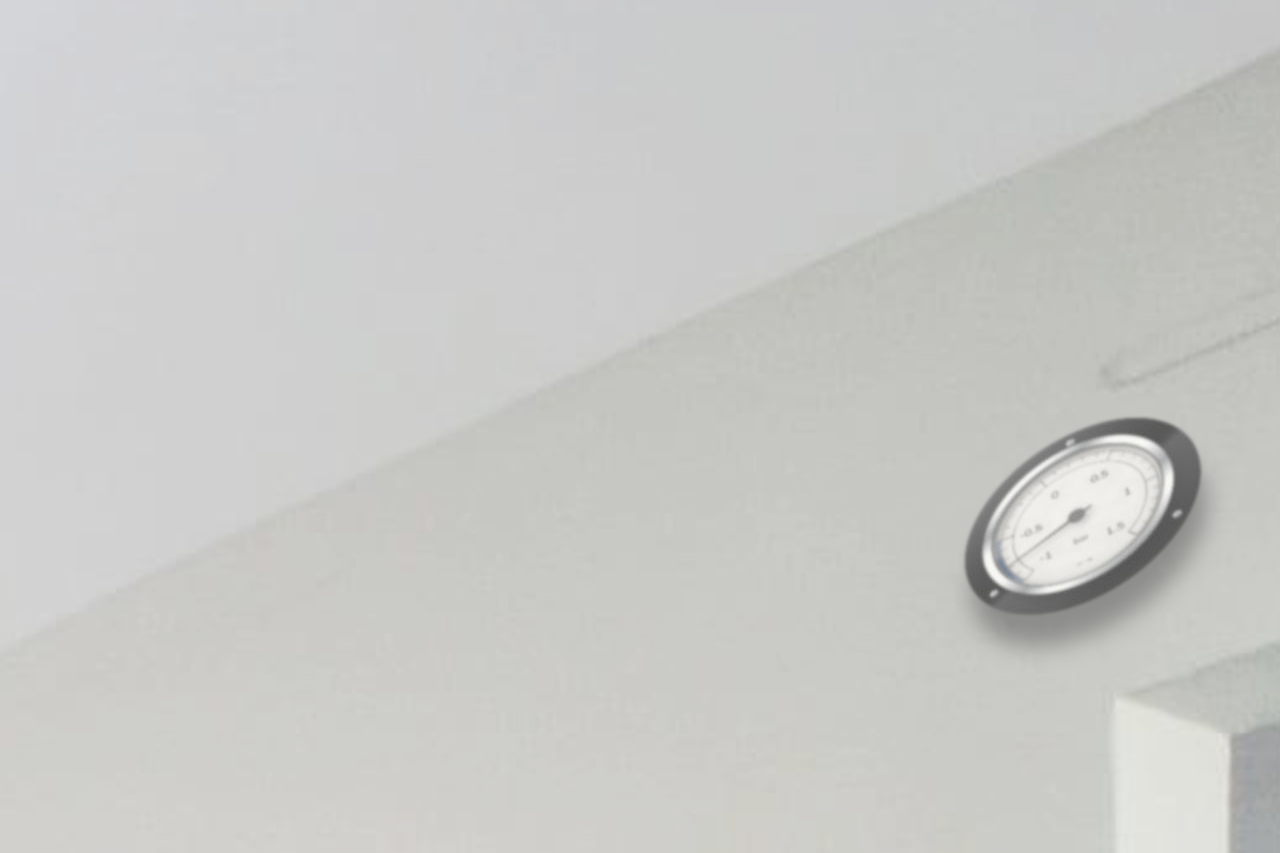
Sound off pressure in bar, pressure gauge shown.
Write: -0.8 bar
